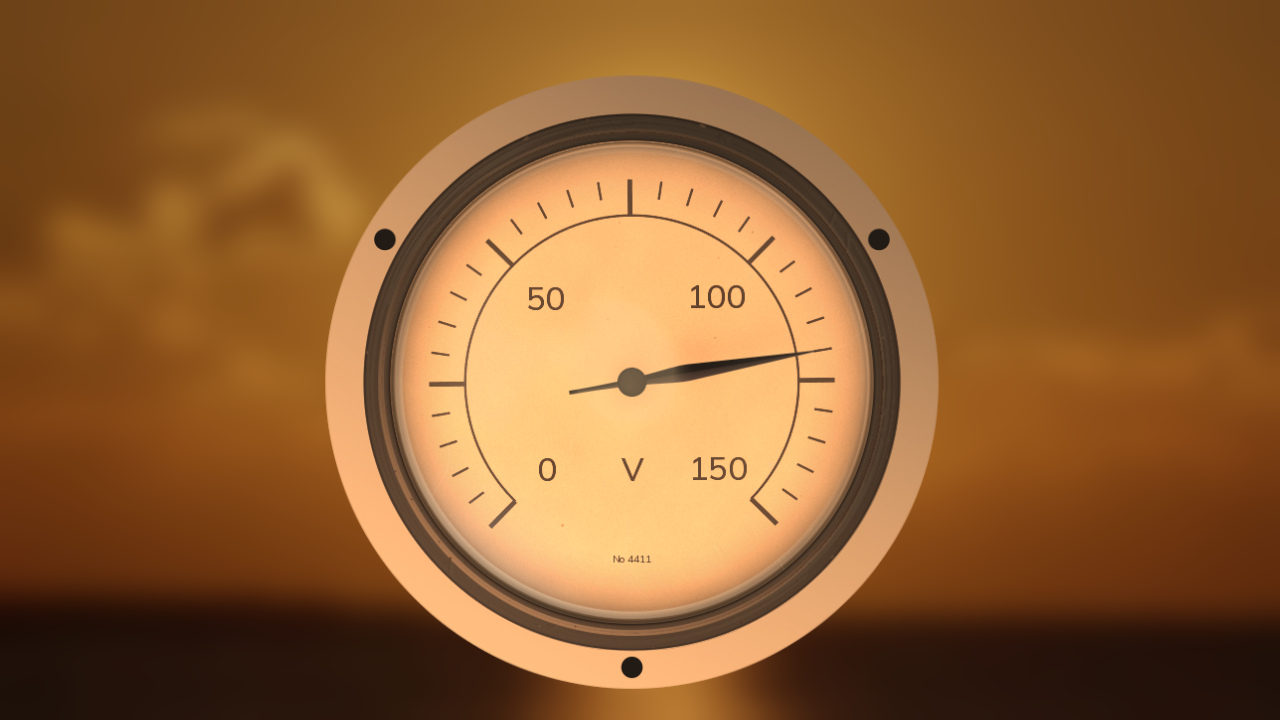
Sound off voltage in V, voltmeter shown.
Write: 120 V
